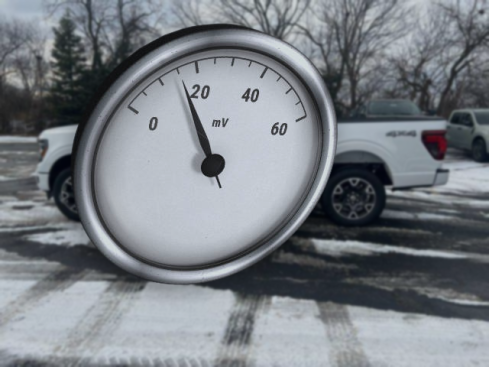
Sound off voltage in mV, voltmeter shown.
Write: 15 mV
